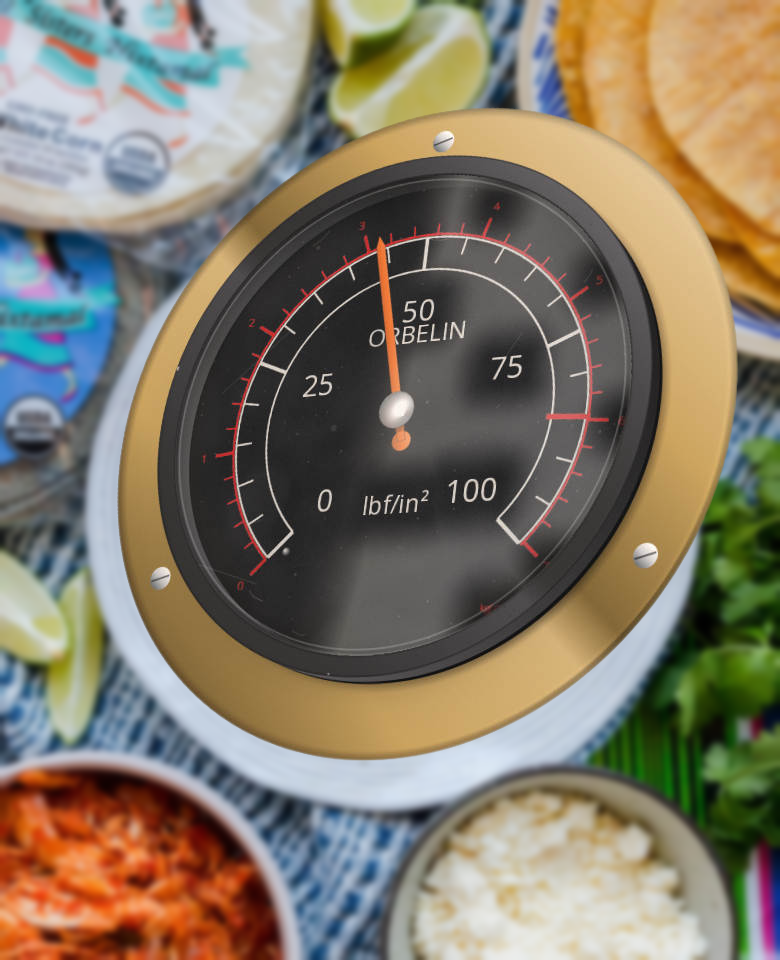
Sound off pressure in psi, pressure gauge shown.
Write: 45 psi
